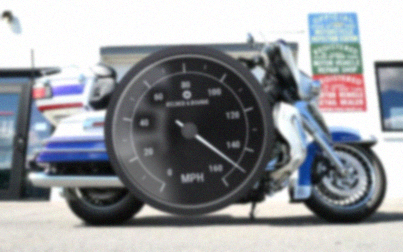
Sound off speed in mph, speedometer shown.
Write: 150 mph
